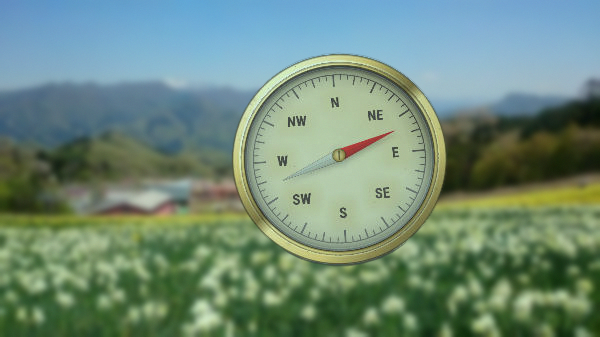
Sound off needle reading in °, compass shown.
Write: 70 °
